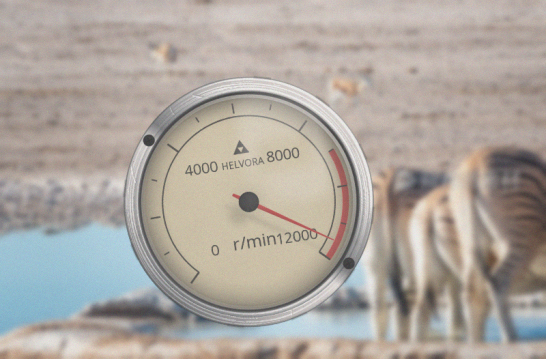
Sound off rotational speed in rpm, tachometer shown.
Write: 11500 rpm
